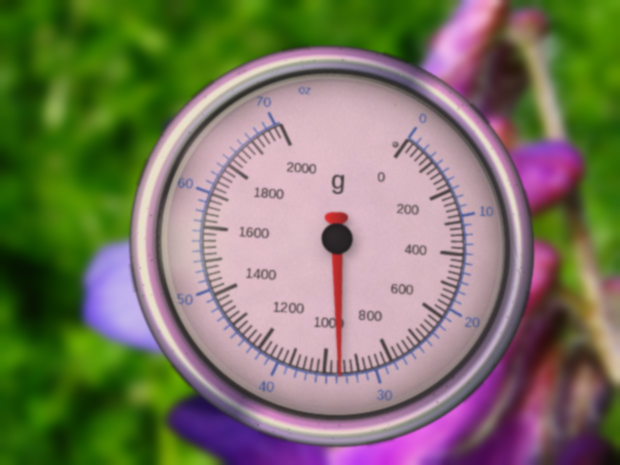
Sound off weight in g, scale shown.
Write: 960 g
